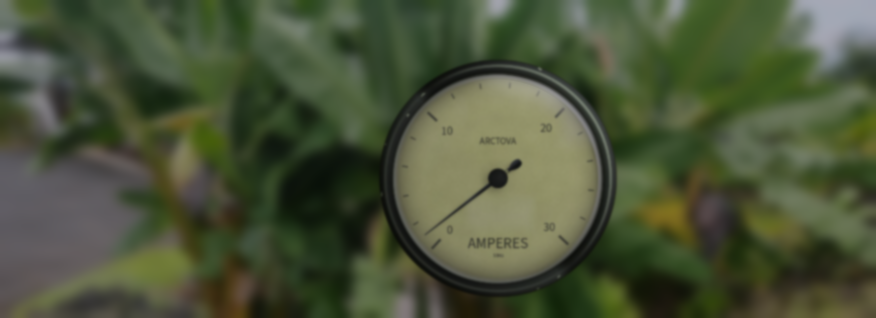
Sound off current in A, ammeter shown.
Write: 1 A
